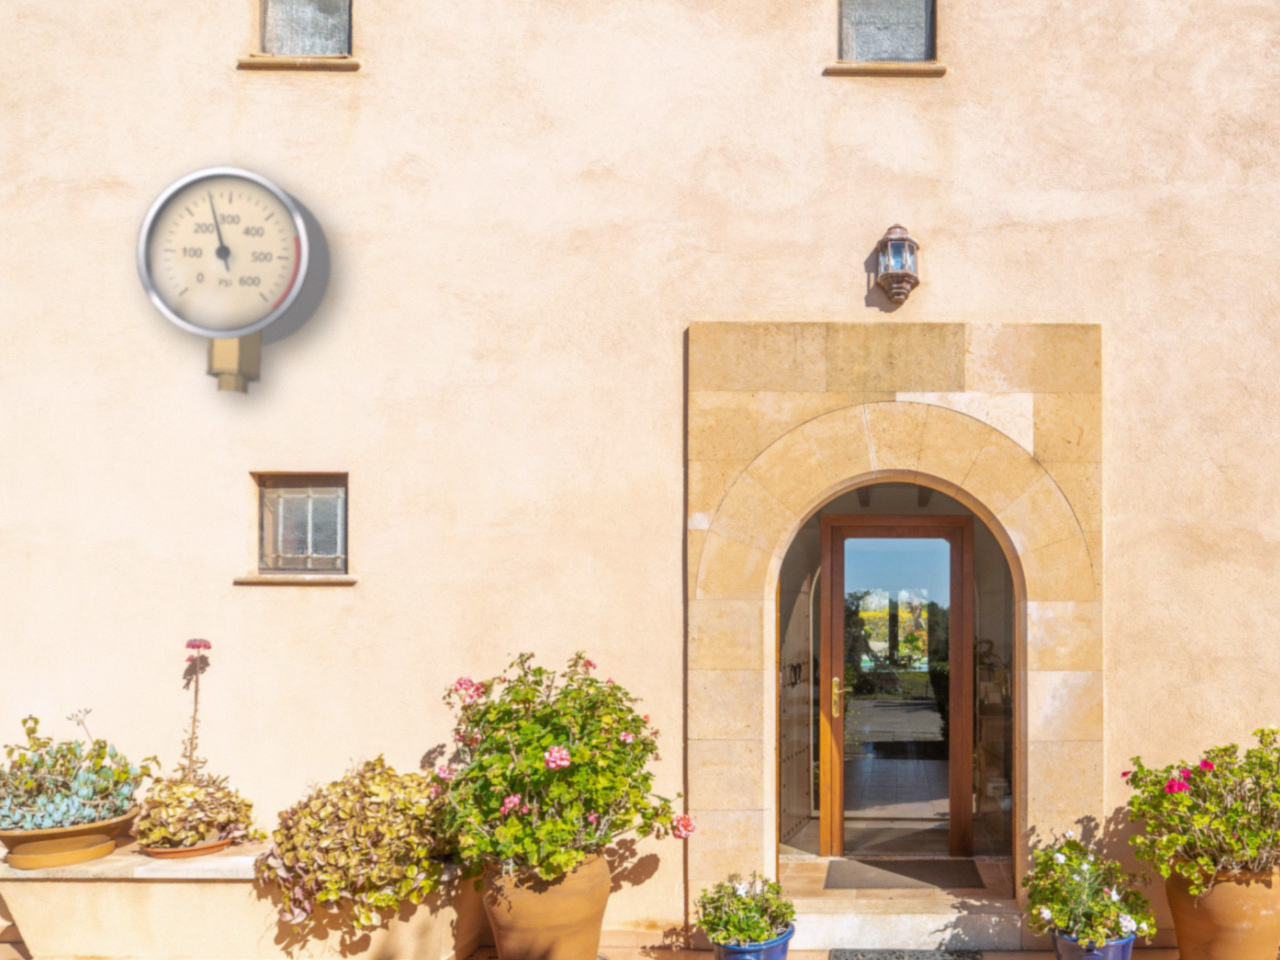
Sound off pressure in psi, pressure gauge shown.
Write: 260 psi
